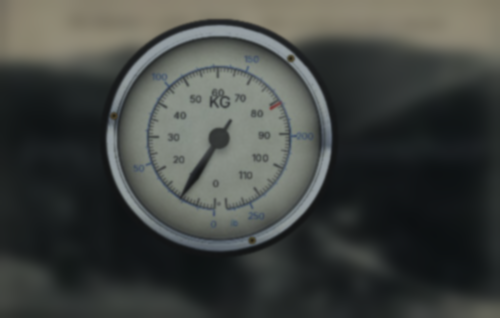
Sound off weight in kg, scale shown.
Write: 10 kg
